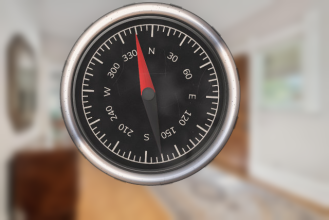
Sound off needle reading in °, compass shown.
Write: 345 °
